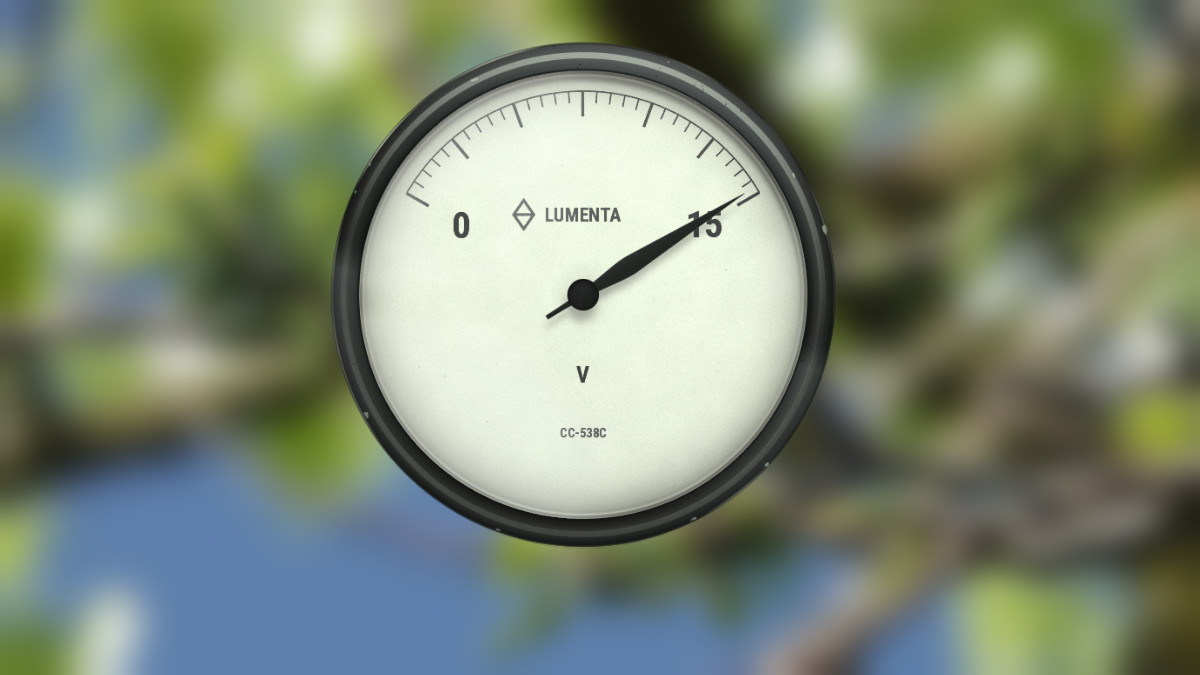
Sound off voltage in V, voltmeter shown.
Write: 14.75 V
